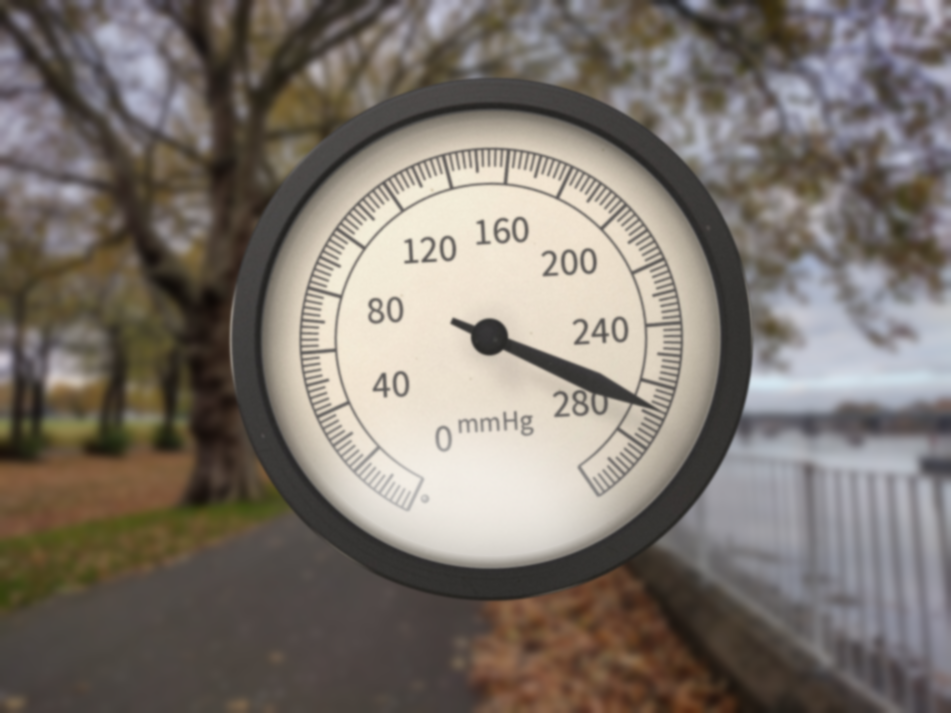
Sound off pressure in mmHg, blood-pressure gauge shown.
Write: 268 mmHg
